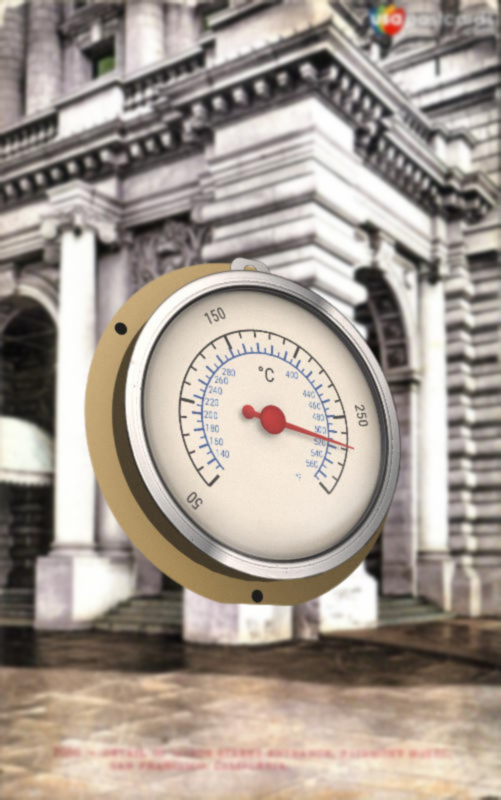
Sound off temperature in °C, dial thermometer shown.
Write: 270 °C
